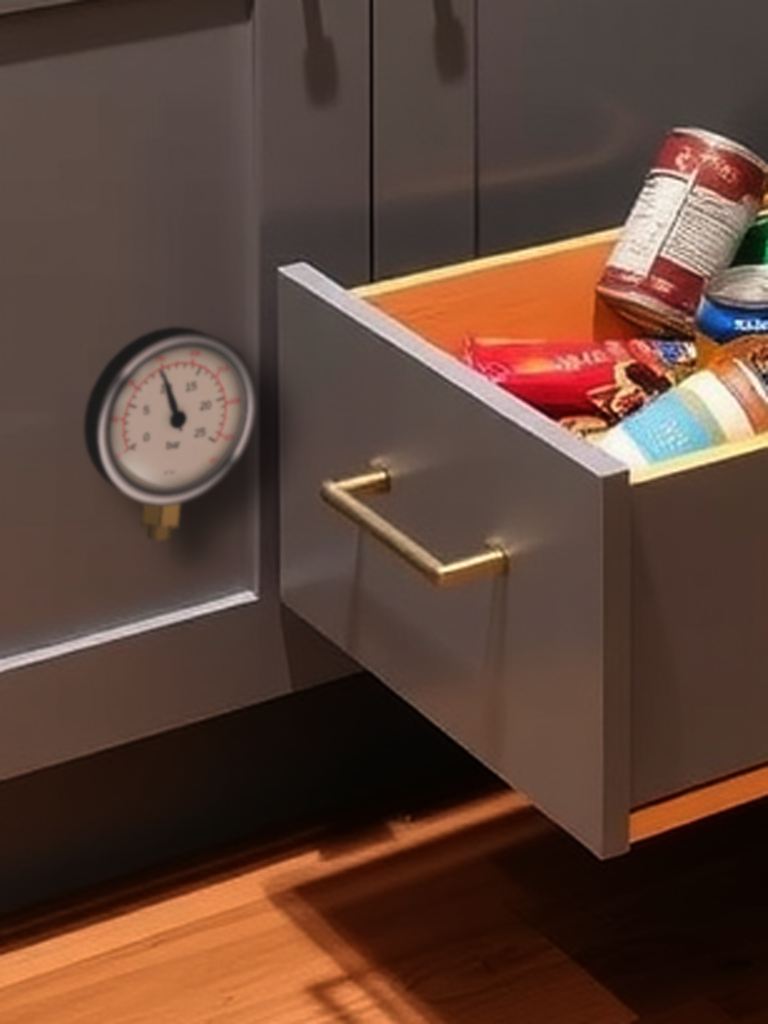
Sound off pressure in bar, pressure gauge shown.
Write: 10 bar
